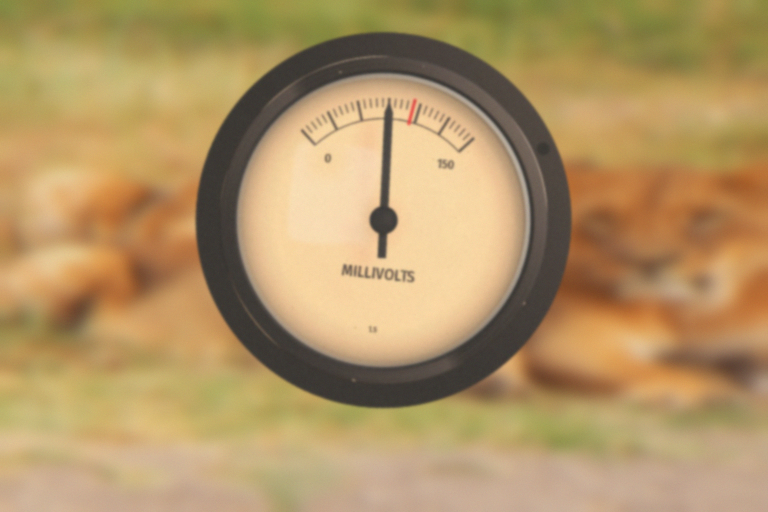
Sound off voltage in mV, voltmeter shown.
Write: 75 mV
